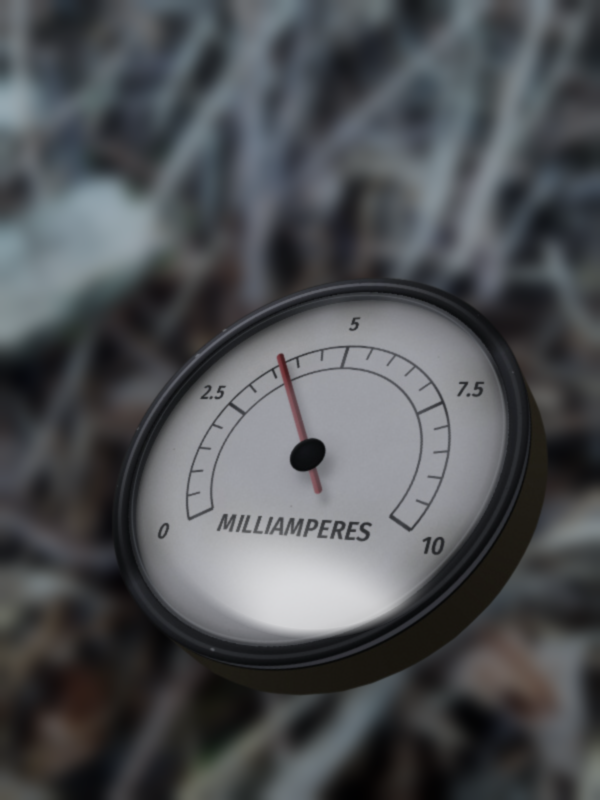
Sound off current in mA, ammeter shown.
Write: 3.75 mA
